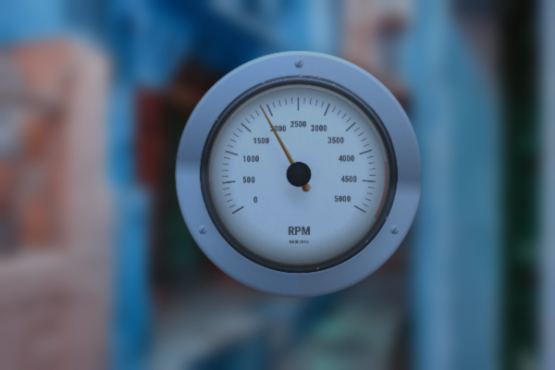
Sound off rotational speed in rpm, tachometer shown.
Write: 1900 rpm
